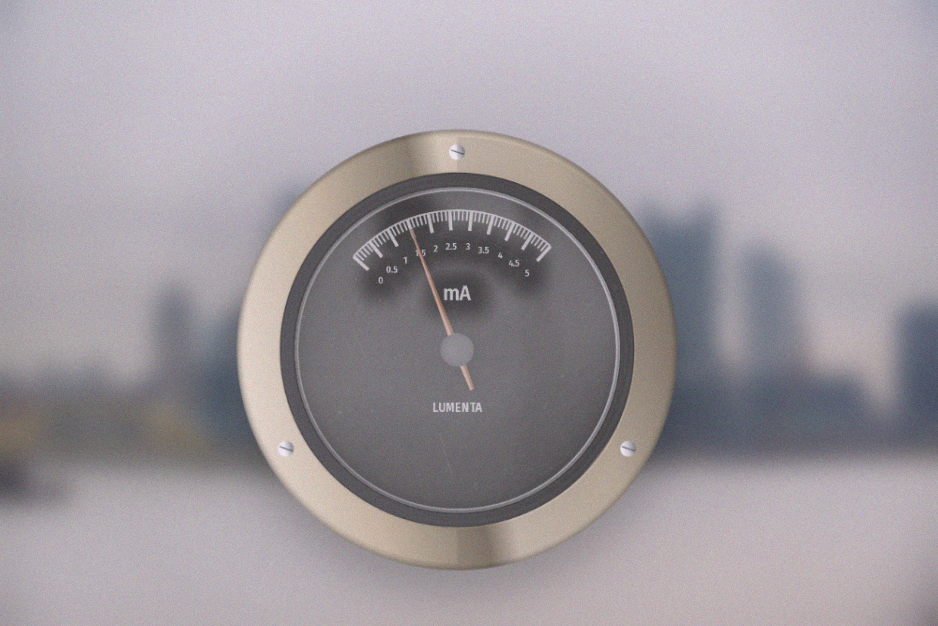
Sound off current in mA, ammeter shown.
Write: 1.5 mA
